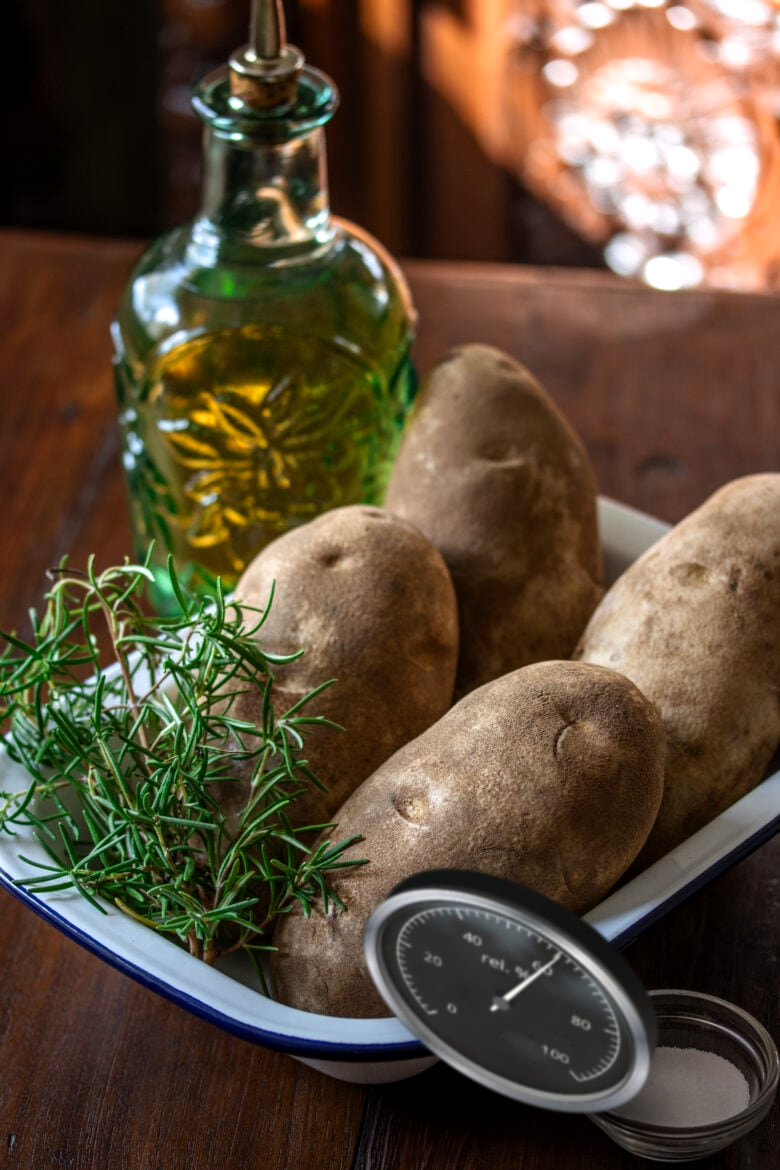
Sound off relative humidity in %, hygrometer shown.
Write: 60 %
